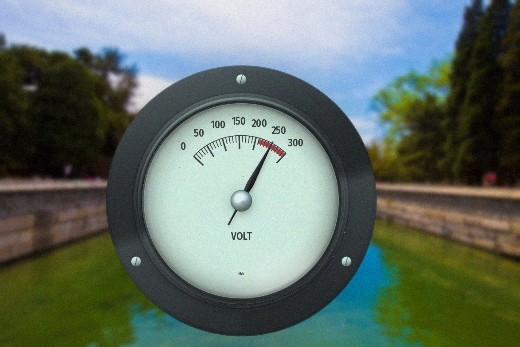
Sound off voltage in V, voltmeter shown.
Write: 250 V
